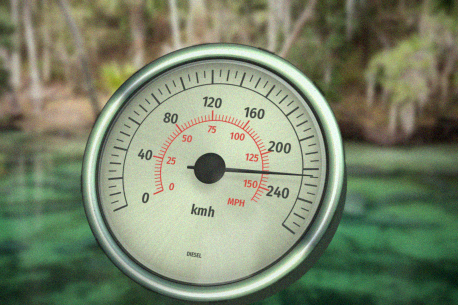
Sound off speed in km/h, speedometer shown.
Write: 225 km/h
